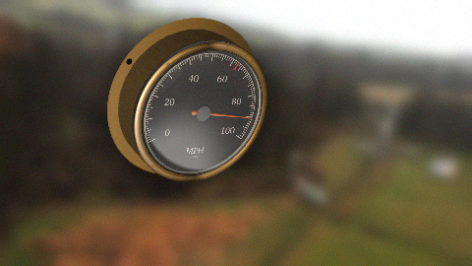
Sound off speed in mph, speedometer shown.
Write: 90 mph
